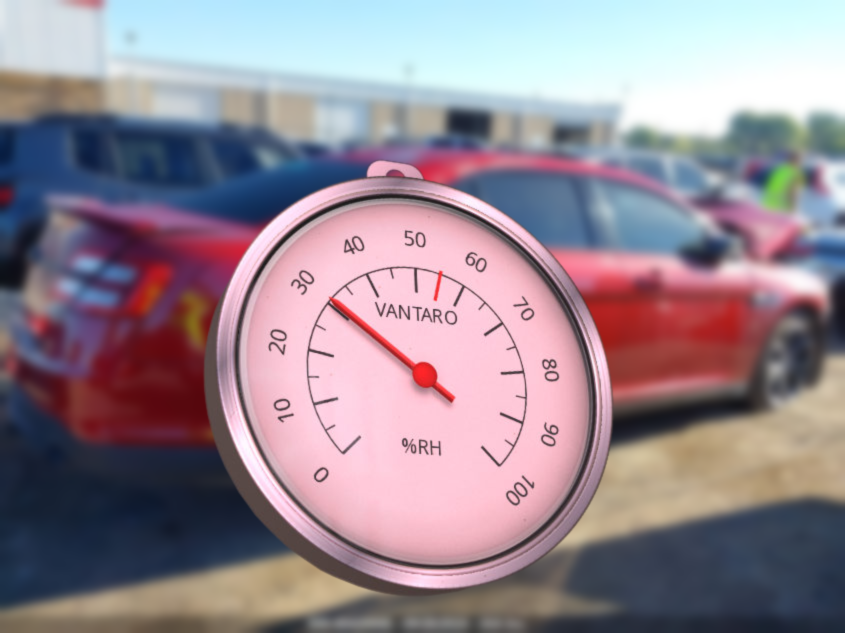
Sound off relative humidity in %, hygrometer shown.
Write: 30 %
